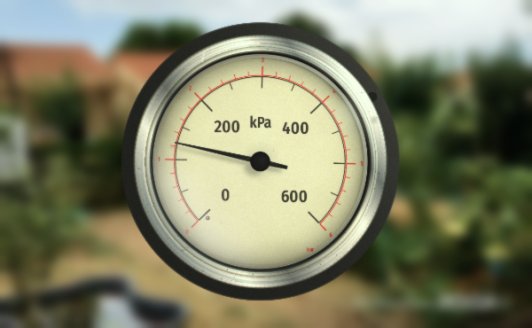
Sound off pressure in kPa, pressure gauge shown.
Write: 125 kPa
